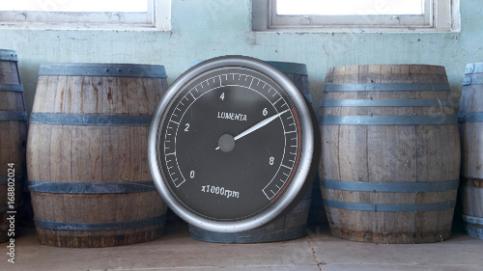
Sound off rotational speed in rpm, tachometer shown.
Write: 6400 rpm
